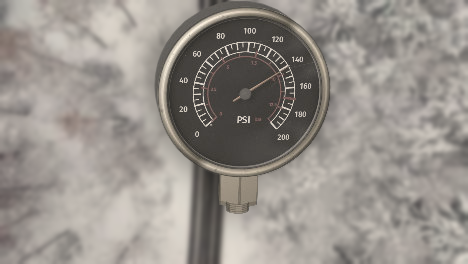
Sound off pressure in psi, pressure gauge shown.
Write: 140 psi
